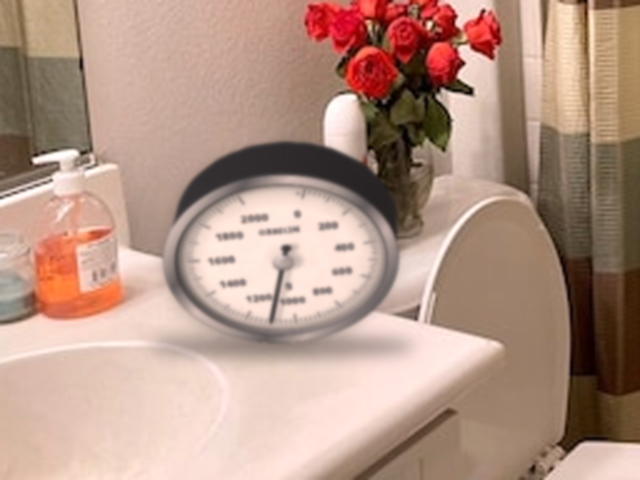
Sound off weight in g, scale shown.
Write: 1100 g
